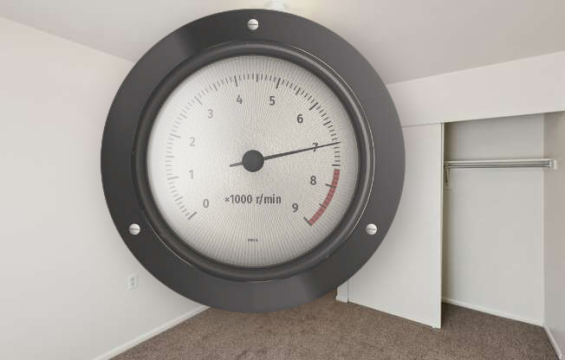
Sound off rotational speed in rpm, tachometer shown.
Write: 7000 rpm
